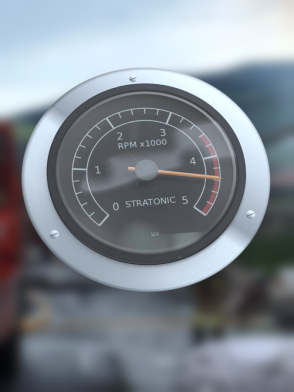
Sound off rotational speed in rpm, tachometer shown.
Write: 4400 rpm
